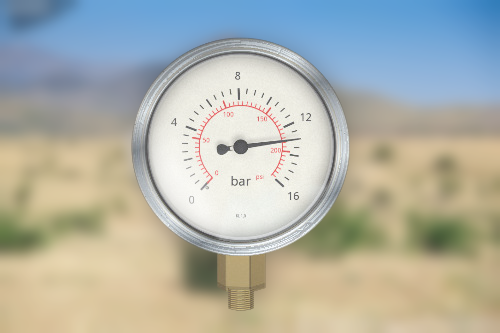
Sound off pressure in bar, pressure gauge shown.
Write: 13 bar
